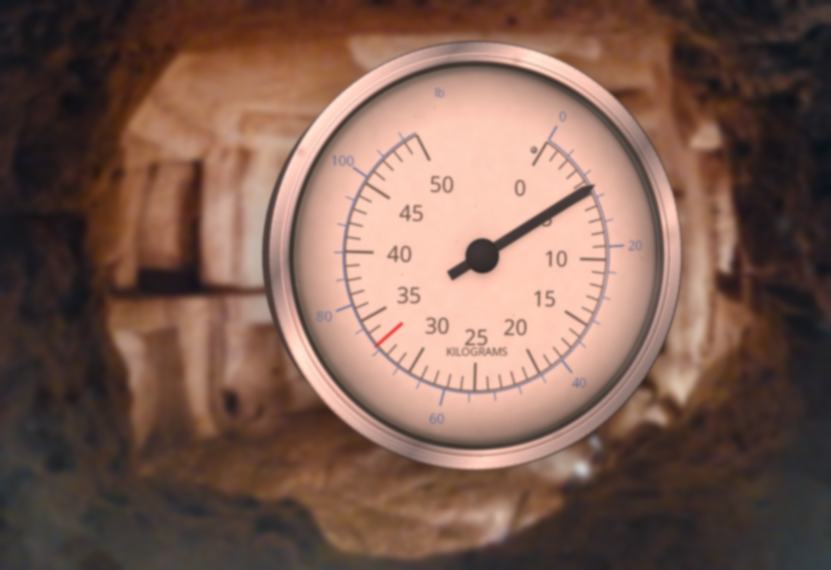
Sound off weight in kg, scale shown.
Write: 4.5 kg
